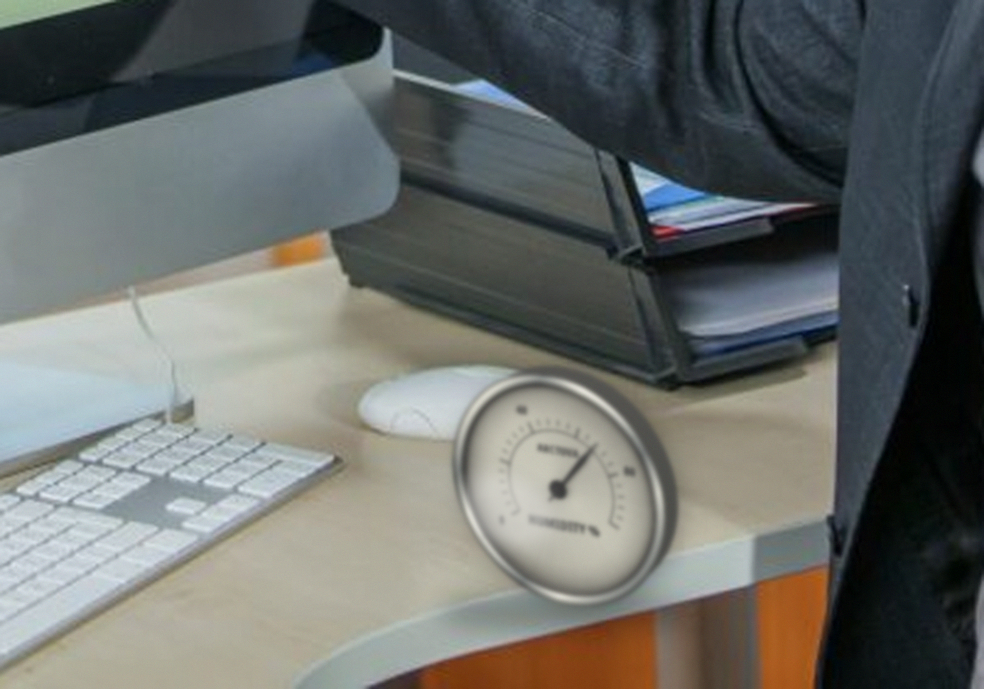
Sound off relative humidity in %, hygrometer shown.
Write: 68 %
